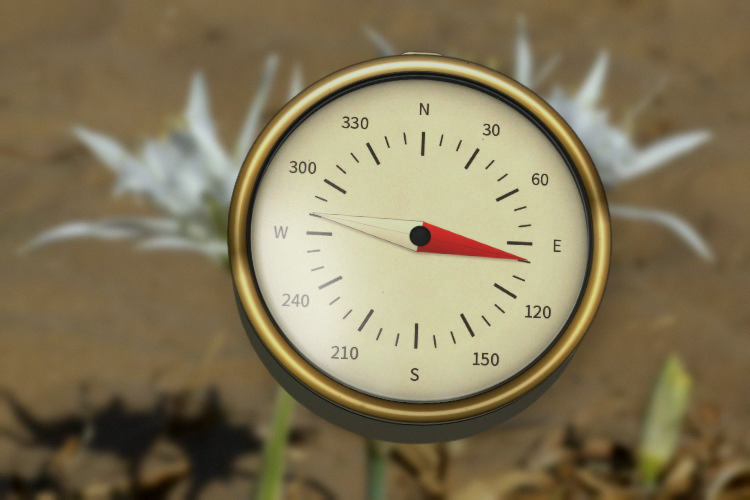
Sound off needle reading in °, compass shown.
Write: 100 °
